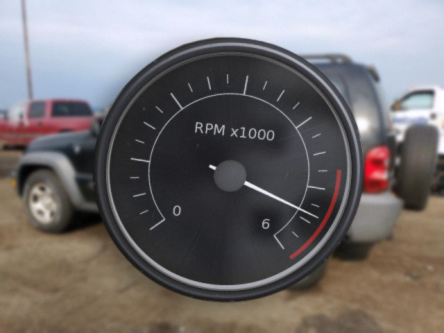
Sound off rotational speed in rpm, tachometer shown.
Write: 5375 rpm
